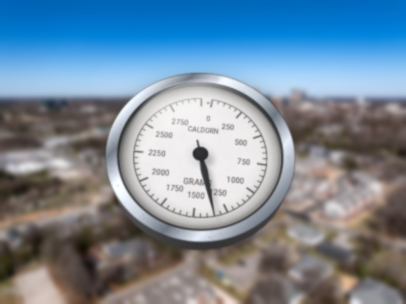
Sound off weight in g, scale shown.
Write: 1350 g
